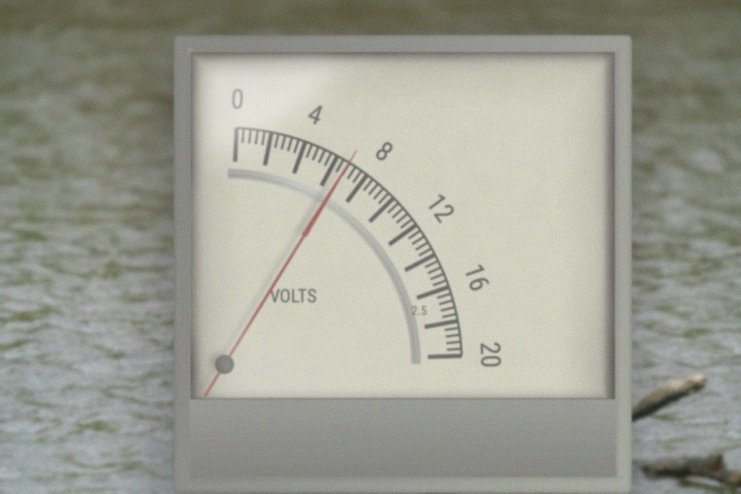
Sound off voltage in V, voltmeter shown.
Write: 6.8 V
